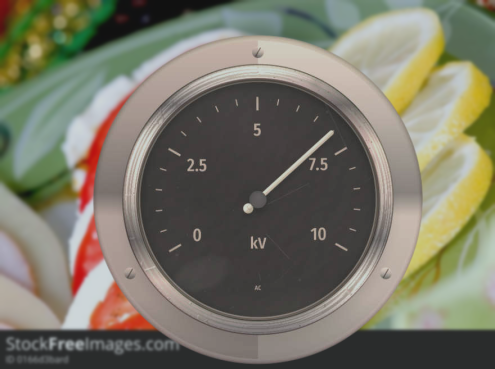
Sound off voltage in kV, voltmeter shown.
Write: 7 kV
